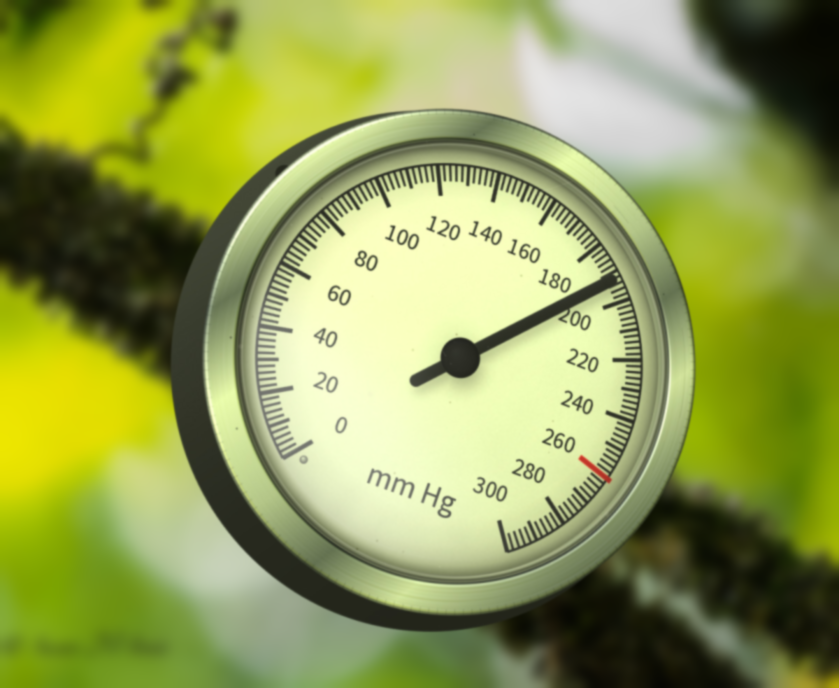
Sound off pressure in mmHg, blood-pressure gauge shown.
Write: 192 mmHg
